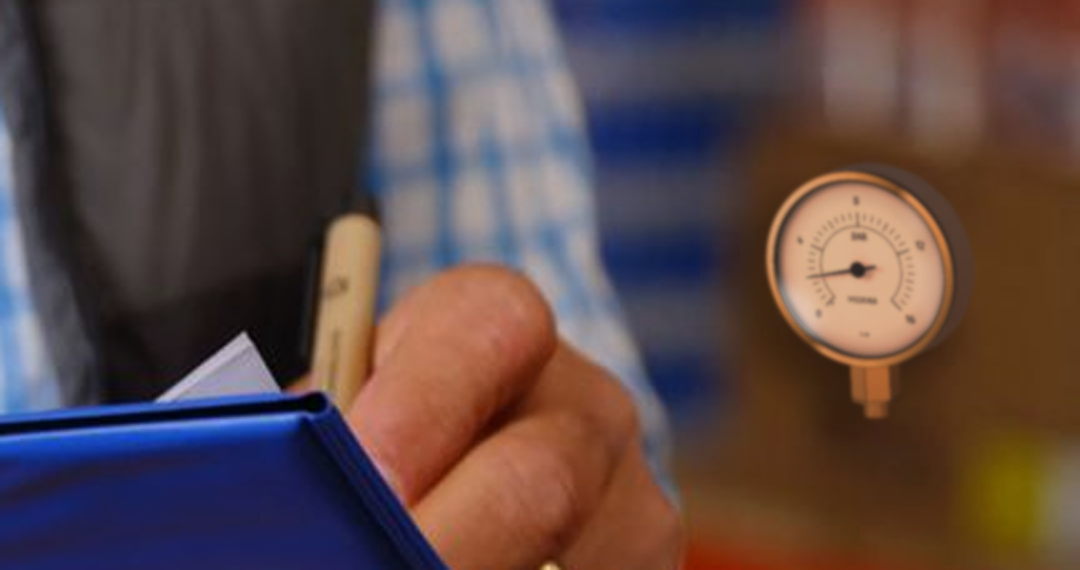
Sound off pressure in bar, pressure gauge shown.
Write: 2 bar
